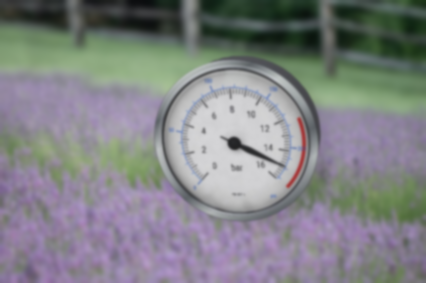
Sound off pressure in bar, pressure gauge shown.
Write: 15 bar
